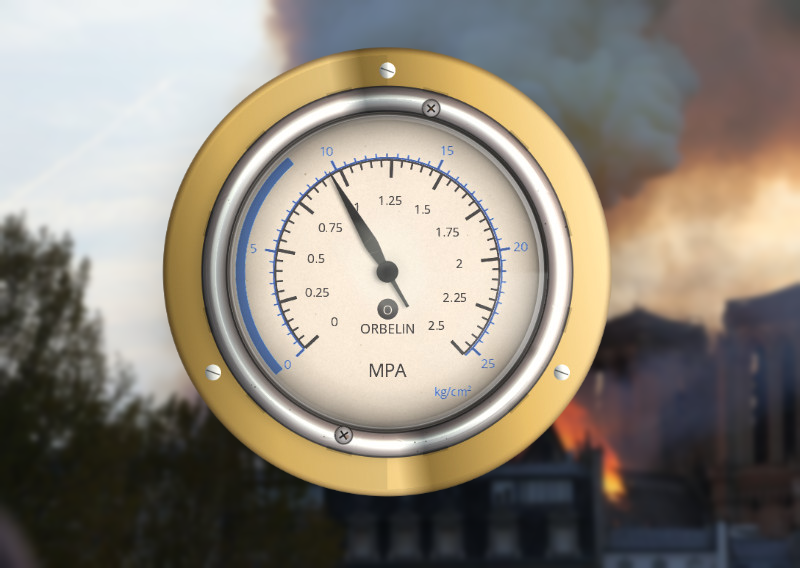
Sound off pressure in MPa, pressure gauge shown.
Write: 0.95 MPa
